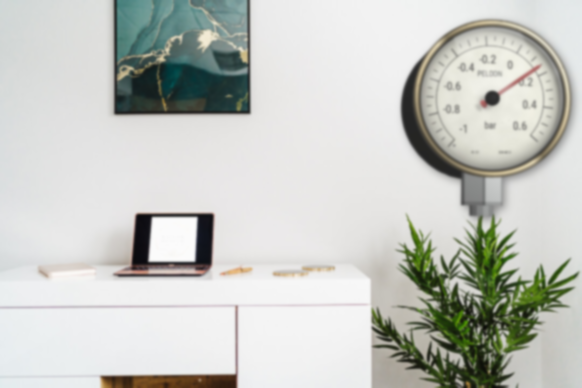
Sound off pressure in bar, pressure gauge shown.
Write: 0.15 bar
